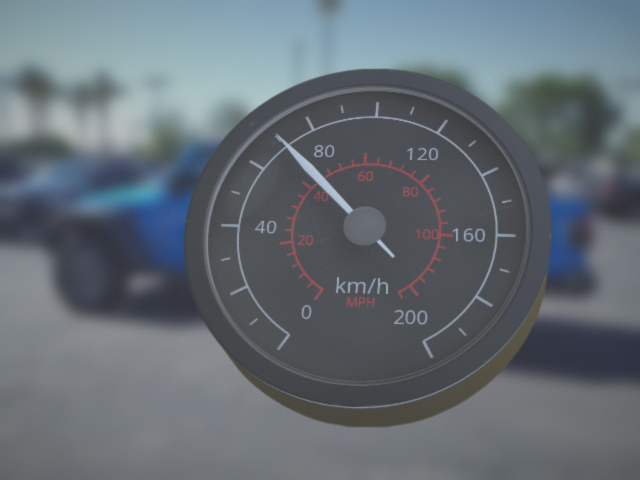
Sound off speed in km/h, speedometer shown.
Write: 70 km/h
